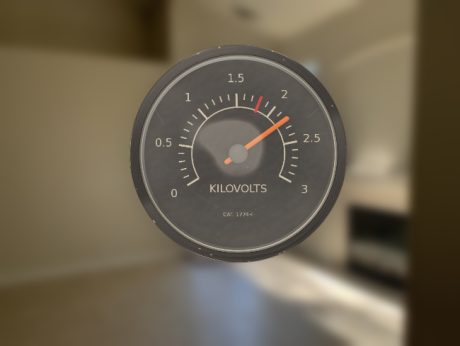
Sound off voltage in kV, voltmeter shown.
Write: 2.2 kV
